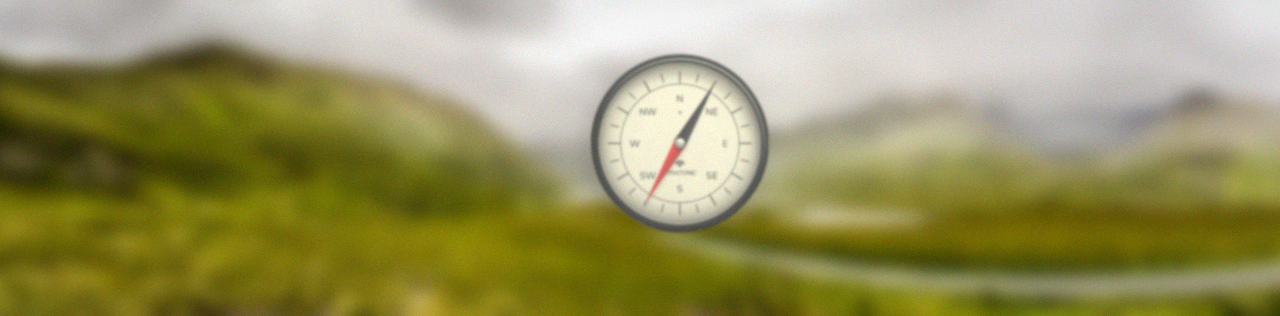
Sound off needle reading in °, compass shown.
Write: 210 °
